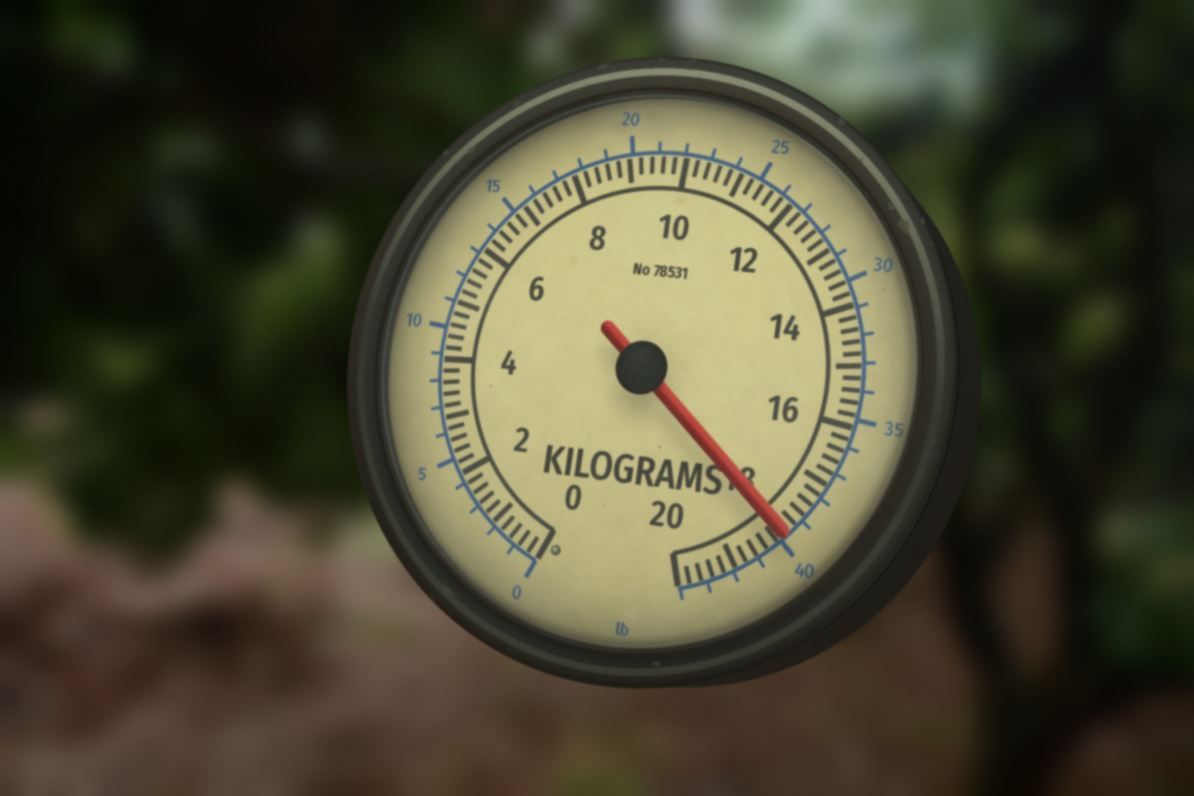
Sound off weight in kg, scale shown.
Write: 18 kg
